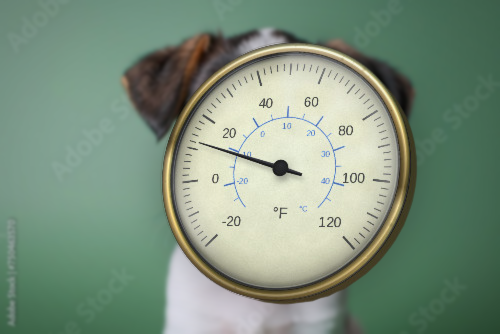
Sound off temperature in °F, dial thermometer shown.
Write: 12 °F
